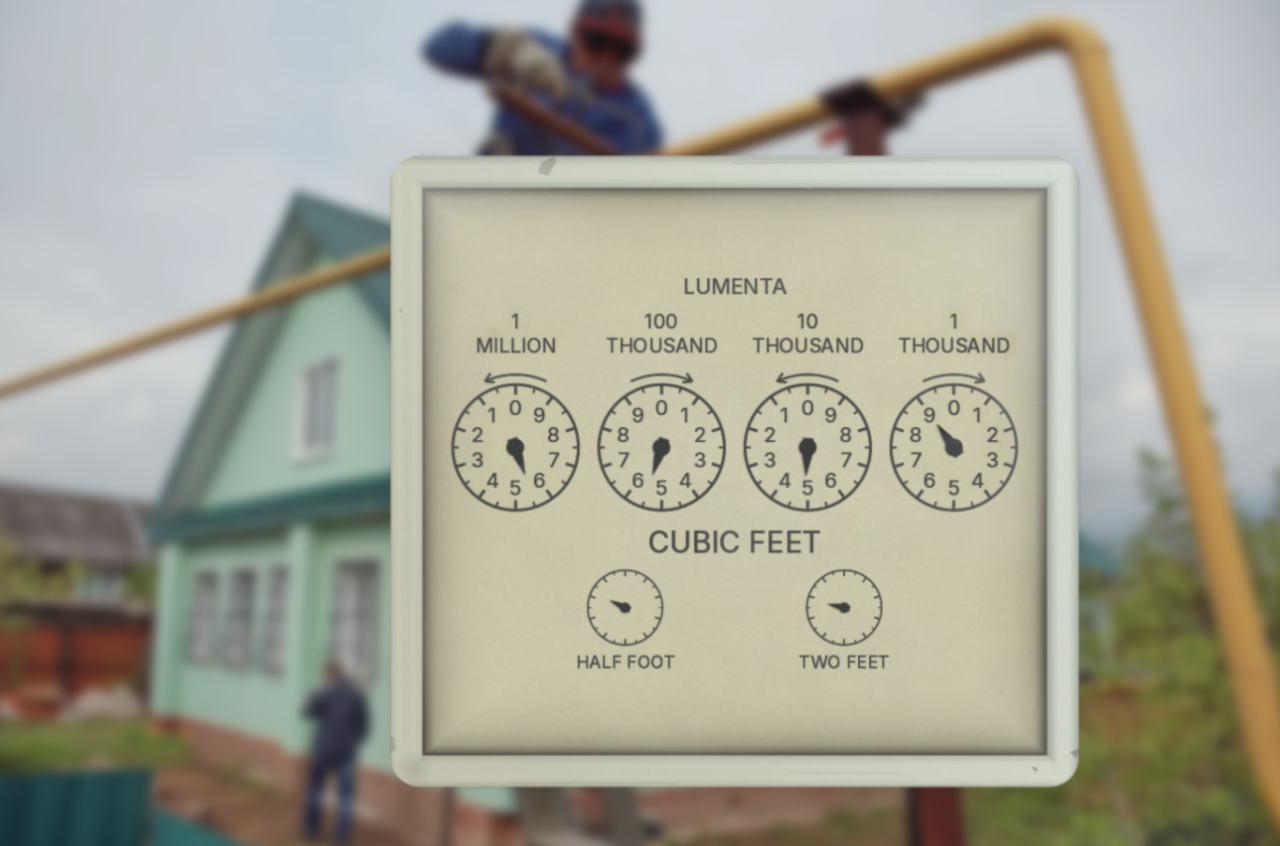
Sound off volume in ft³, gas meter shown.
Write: 554900 ft³
